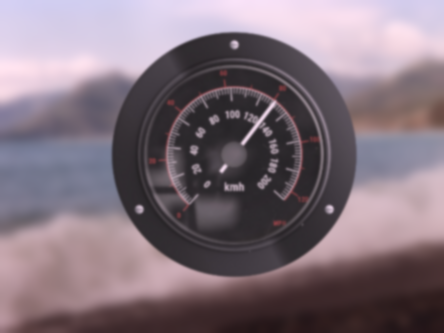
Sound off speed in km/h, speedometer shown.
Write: 130 km/h
